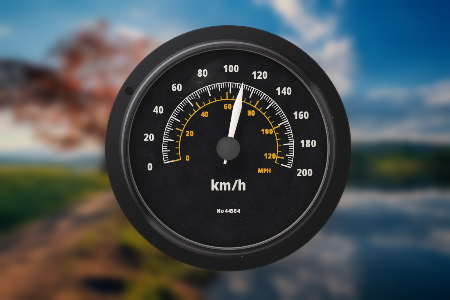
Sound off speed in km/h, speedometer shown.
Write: 110 km/h
